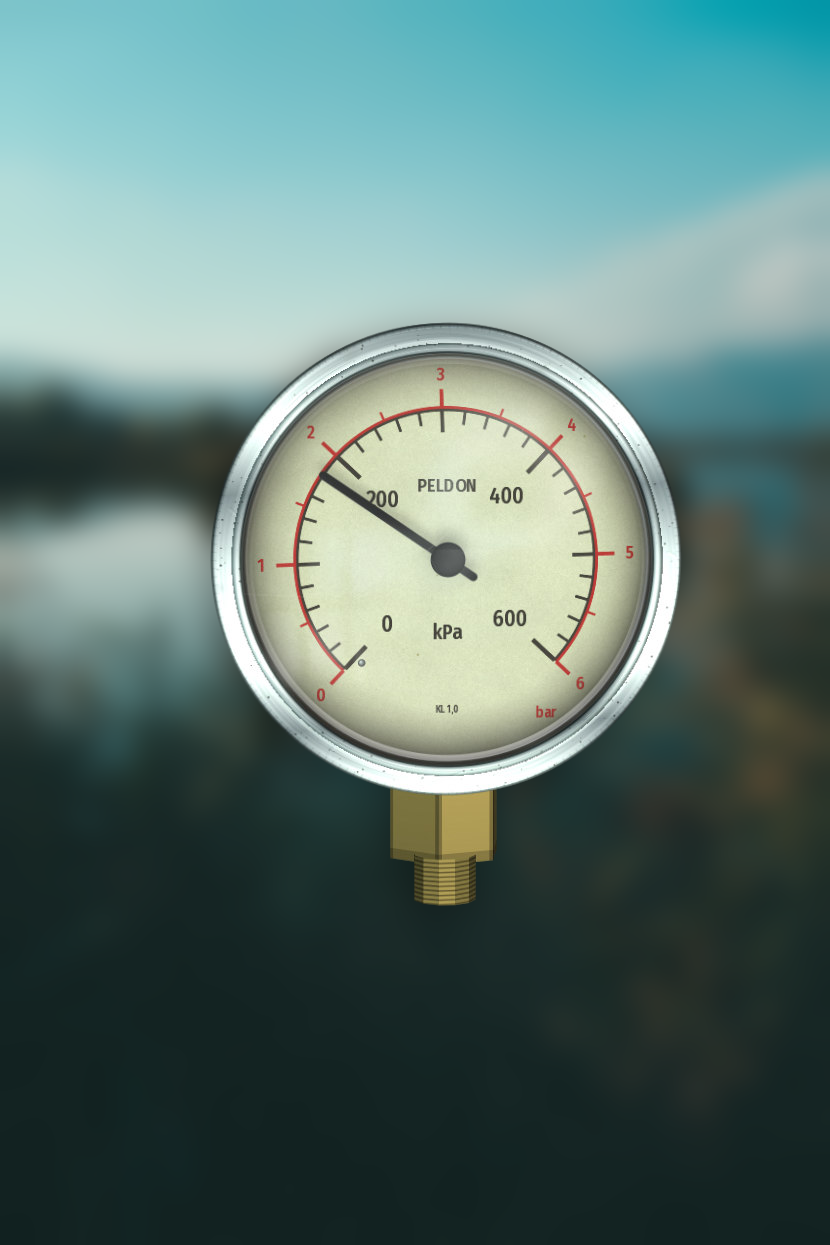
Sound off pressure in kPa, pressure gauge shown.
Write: 180 kPa
